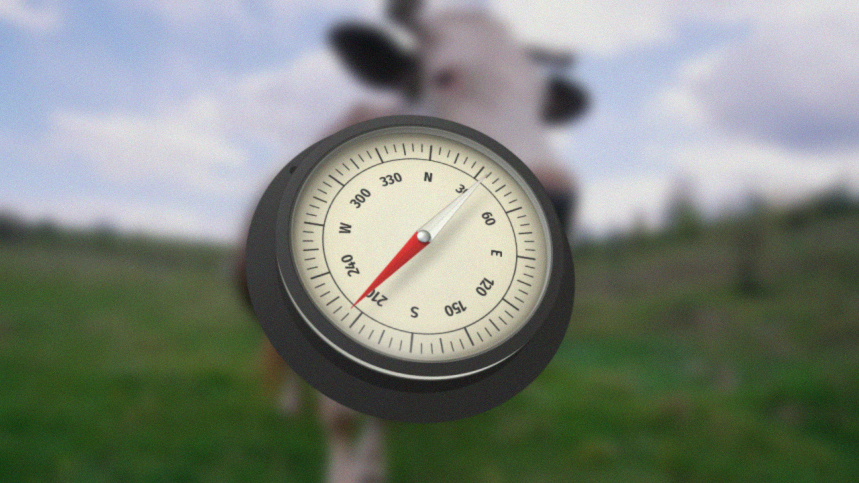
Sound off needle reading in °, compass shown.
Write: 215 °
